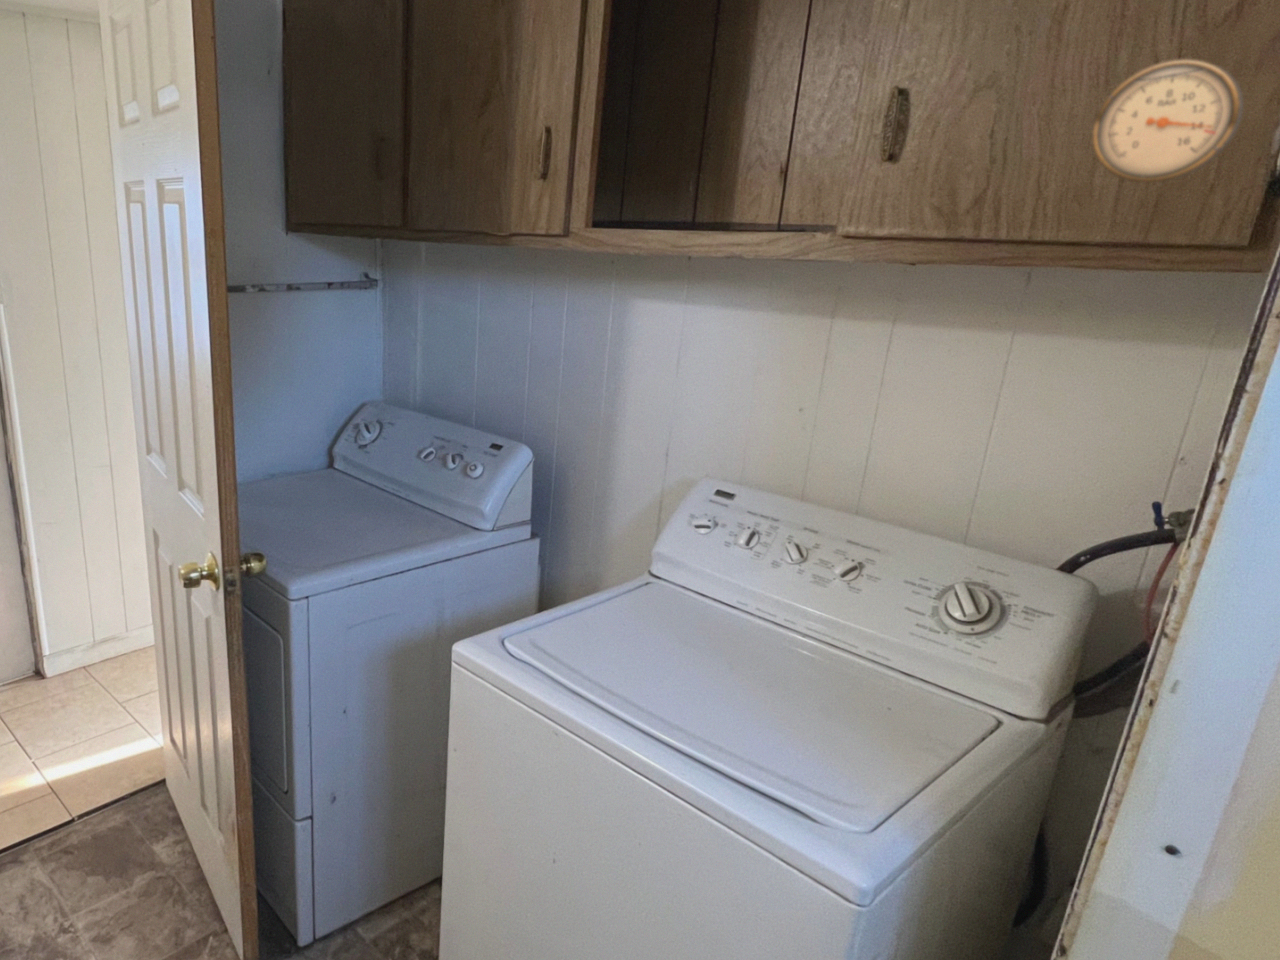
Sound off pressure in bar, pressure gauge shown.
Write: 14 bar
